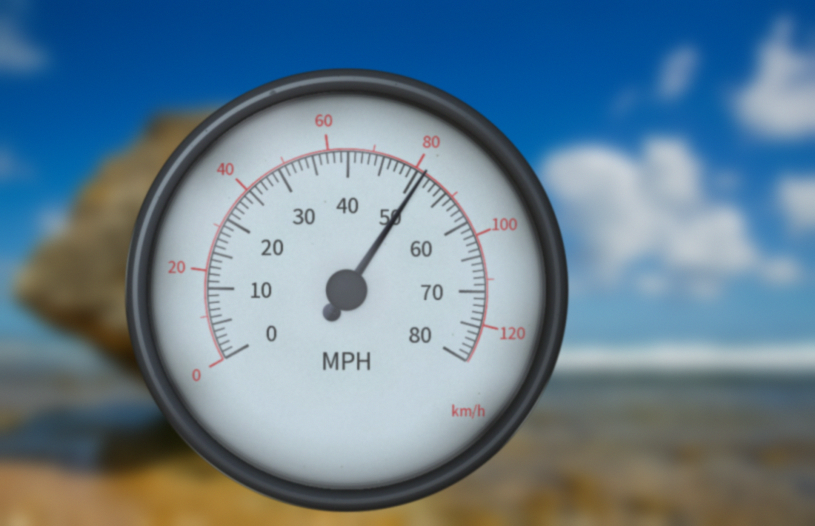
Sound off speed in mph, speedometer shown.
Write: 51 mph
